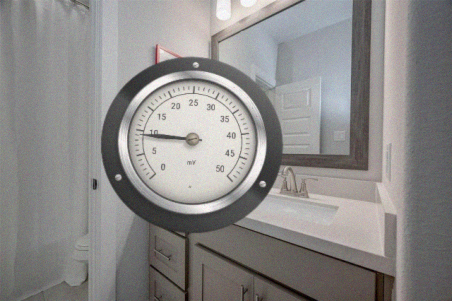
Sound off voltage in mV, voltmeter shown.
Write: 9 mV
